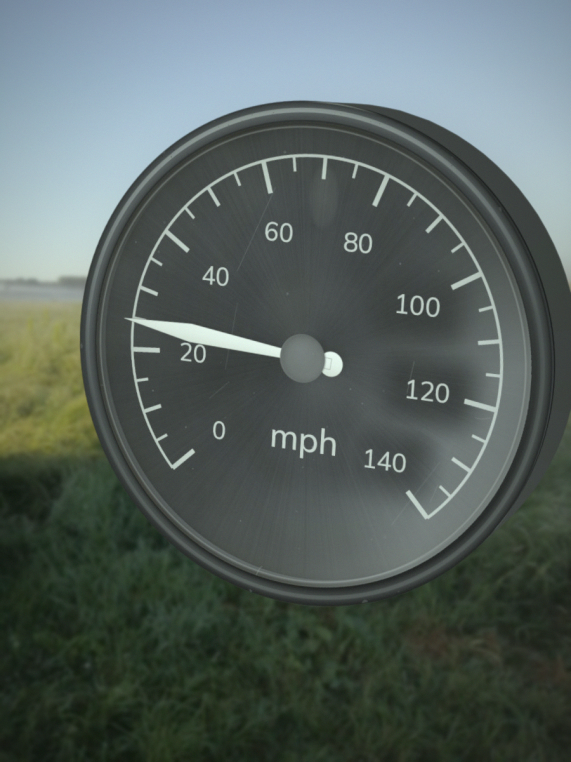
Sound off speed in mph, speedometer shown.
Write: 25 mph
